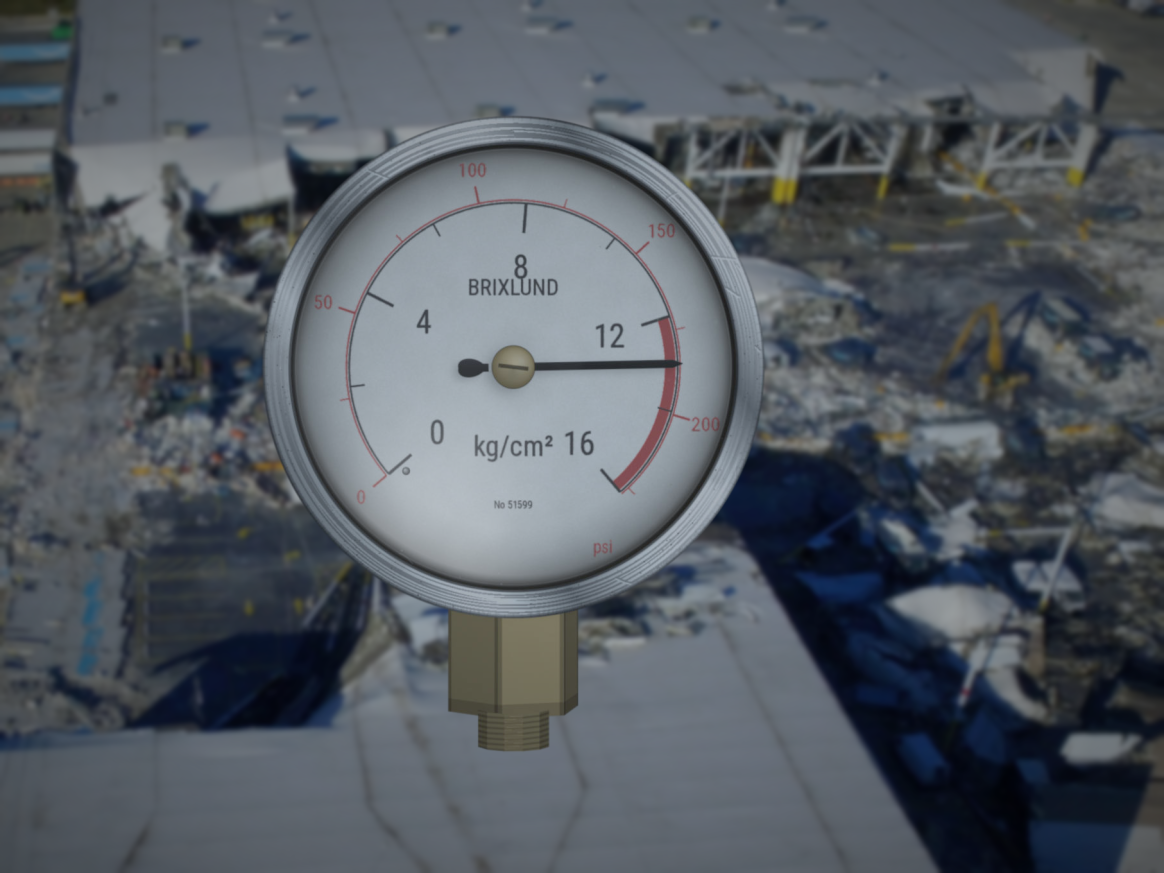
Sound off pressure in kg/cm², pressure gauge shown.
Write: 13 kg/cm²
